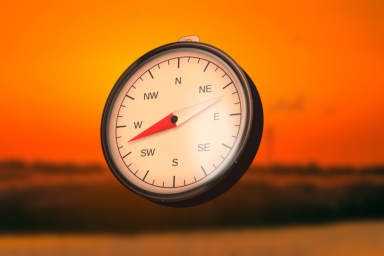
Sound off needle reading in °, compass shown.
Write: 250 °
